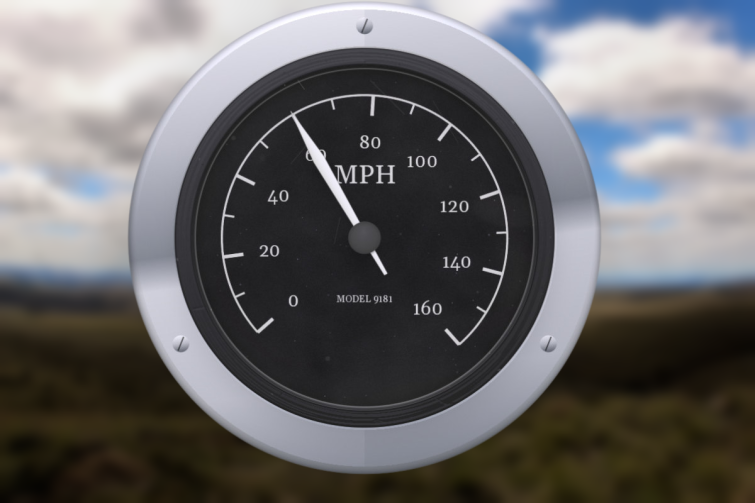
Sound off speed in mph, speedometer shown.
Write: 60 mph
